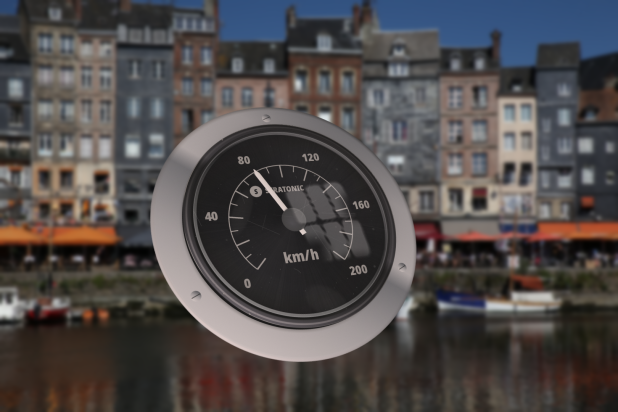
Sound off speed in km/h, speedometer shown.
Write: 80 km/h
